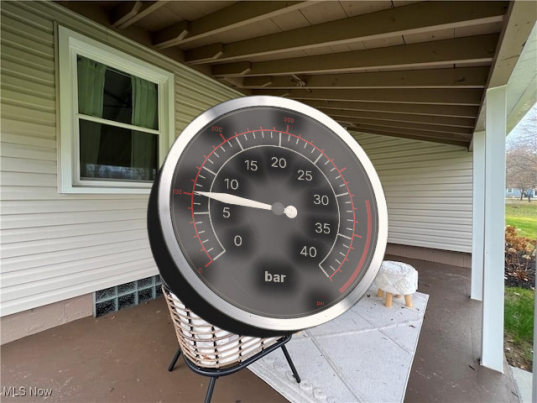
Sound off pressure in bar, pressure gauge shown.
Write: 7 bar
